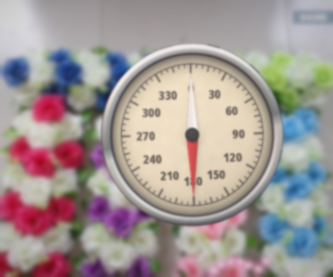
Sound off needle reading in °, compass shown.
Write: 180 °
